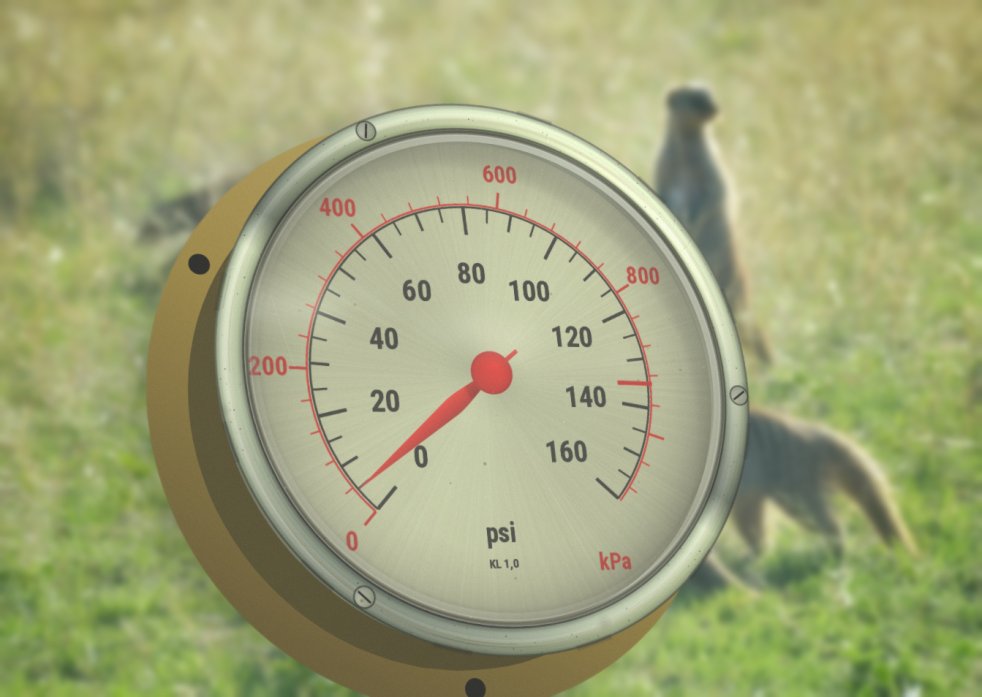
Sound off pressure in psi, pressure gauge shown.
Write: 5 psi
